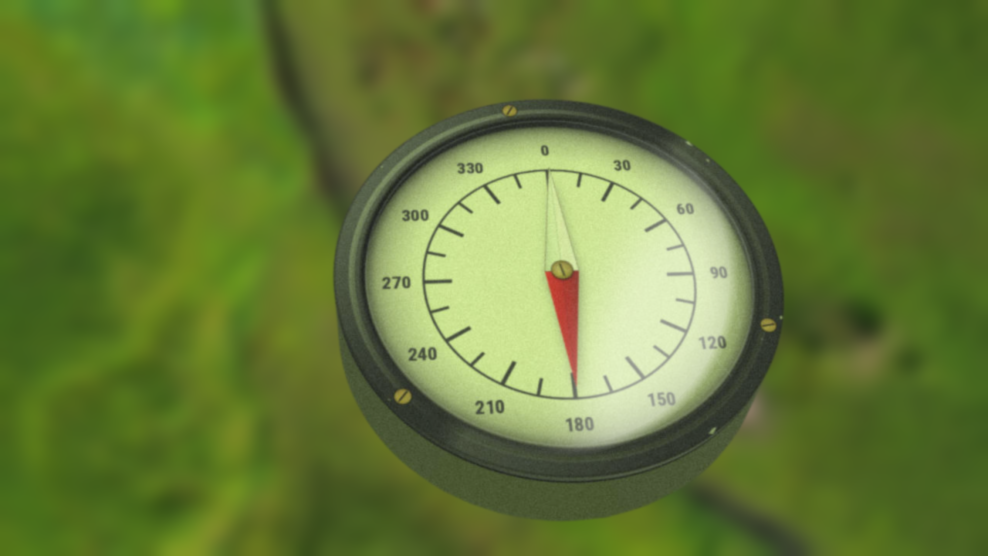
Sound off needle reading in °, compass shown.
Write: 180 °
